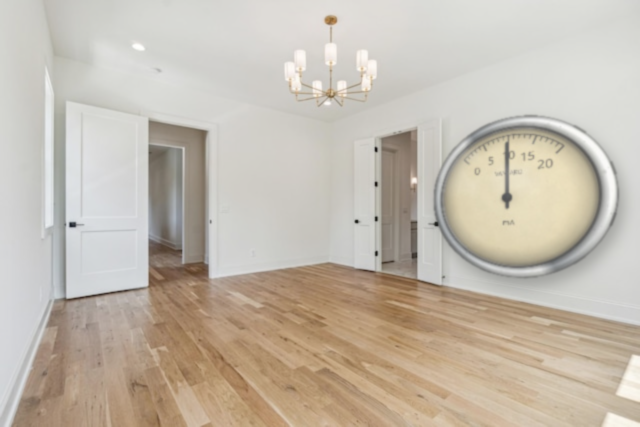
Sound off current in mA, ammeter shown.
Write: 10 mA
